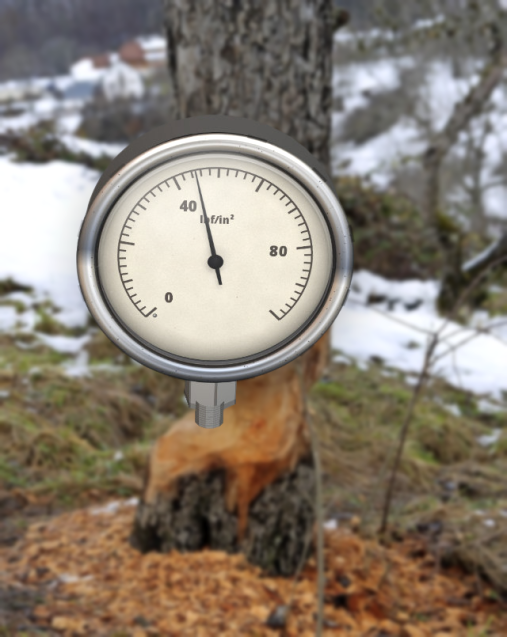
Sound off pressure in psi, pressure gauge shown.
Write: 45 psi
